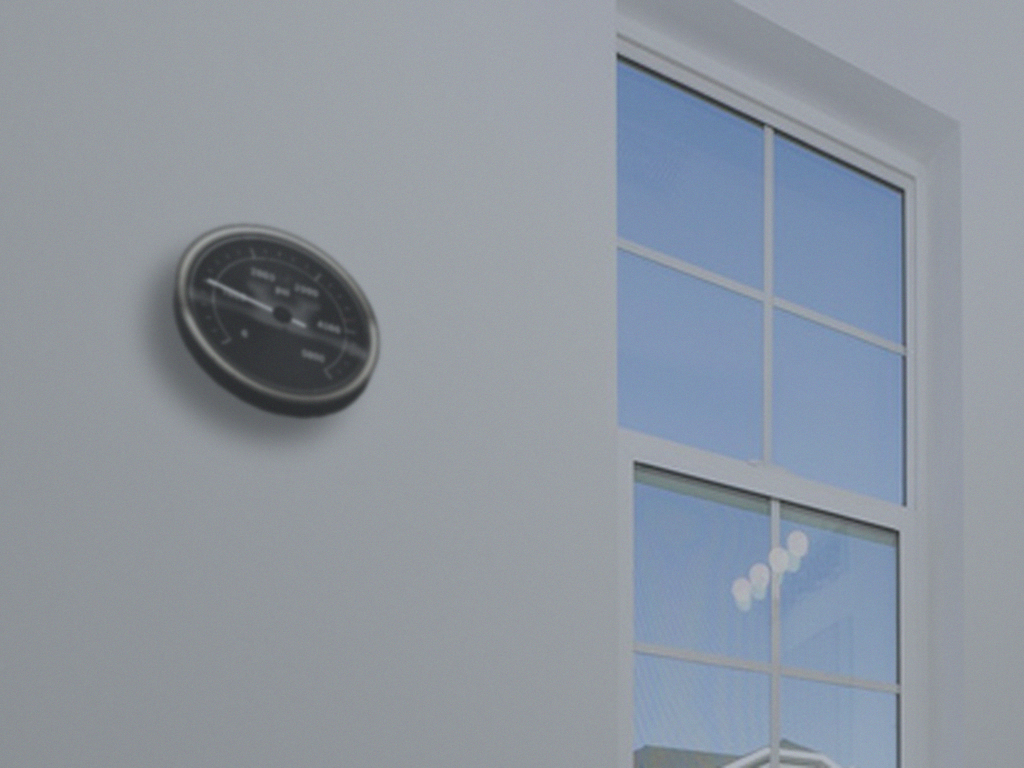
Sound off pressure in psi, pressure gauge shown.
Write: 1000 psi
